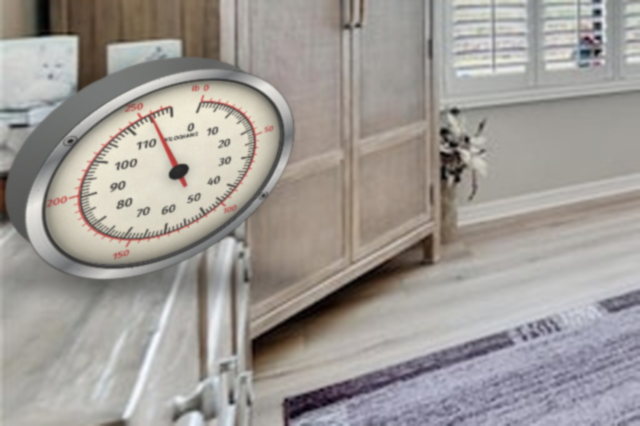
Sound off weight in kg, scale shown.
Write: 115 kg
